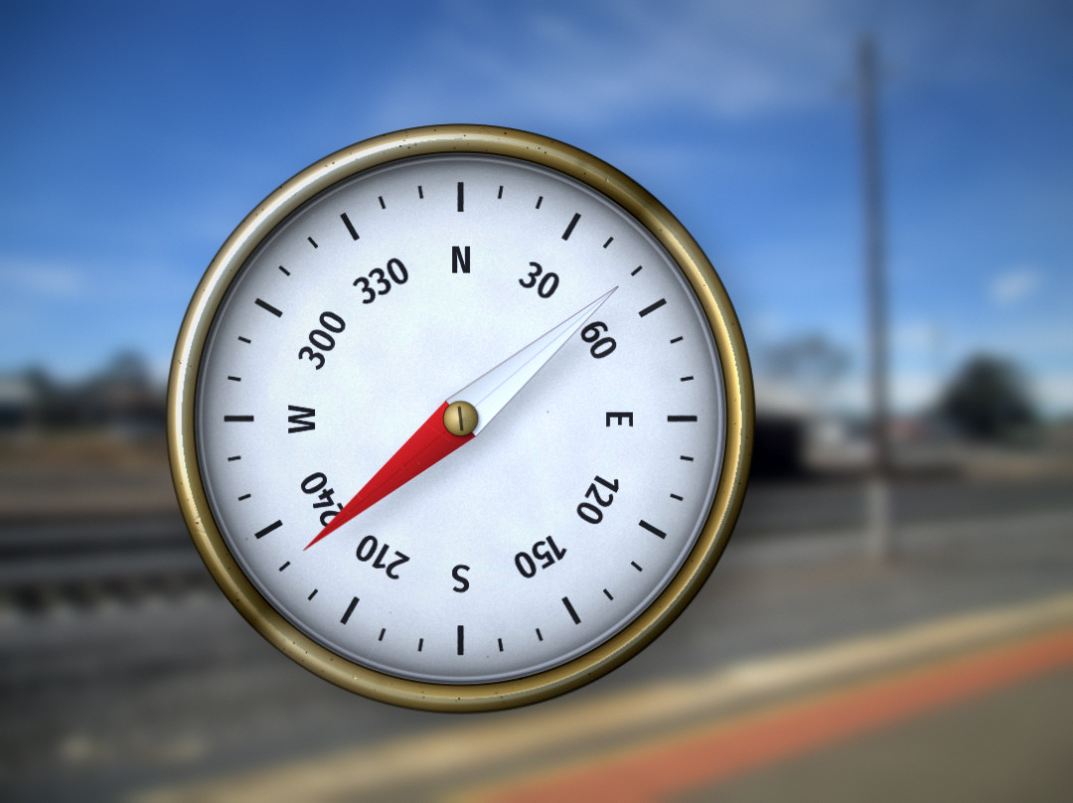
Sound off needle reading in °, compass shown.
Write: 230 °
